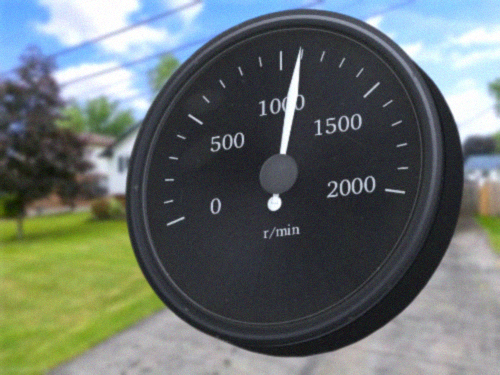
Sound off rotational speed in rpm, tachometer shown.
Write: 1100 rpm
